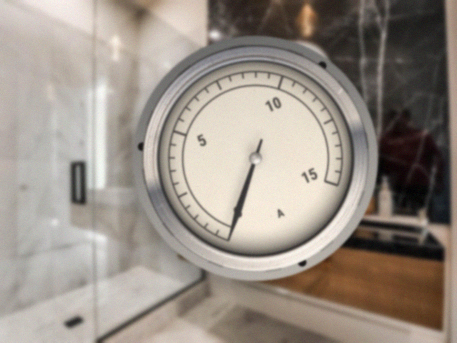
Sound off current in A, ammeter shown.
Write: 0 A
